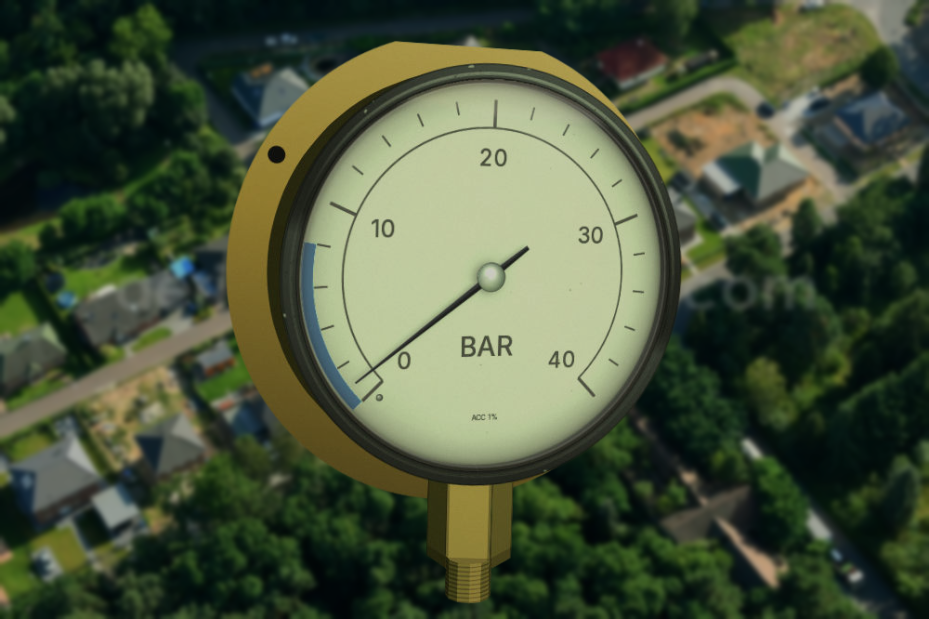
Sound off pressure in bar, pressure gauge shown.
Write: 1 bar
